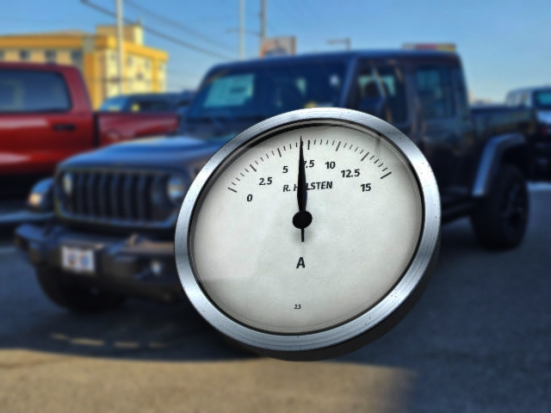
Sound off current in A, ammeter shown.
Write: 7 A
